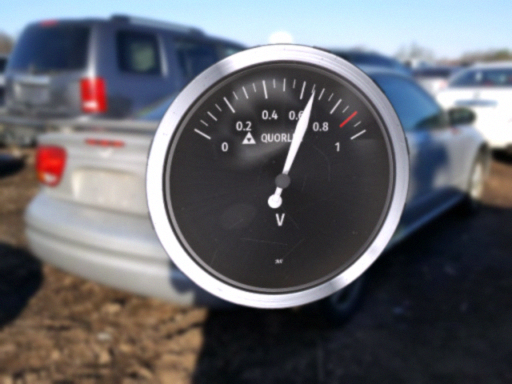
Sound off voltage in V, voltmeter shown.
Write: 0.65 V
